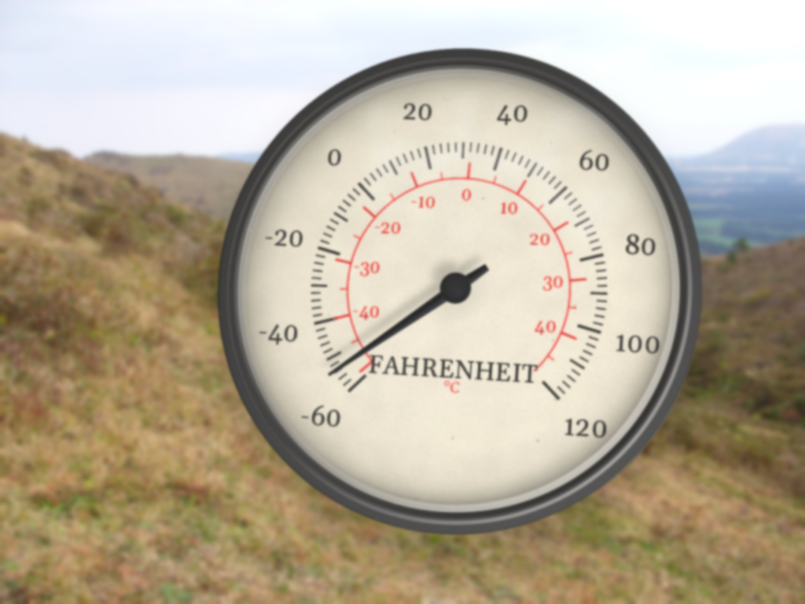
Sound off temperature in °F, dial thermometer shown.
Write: -54 °F
